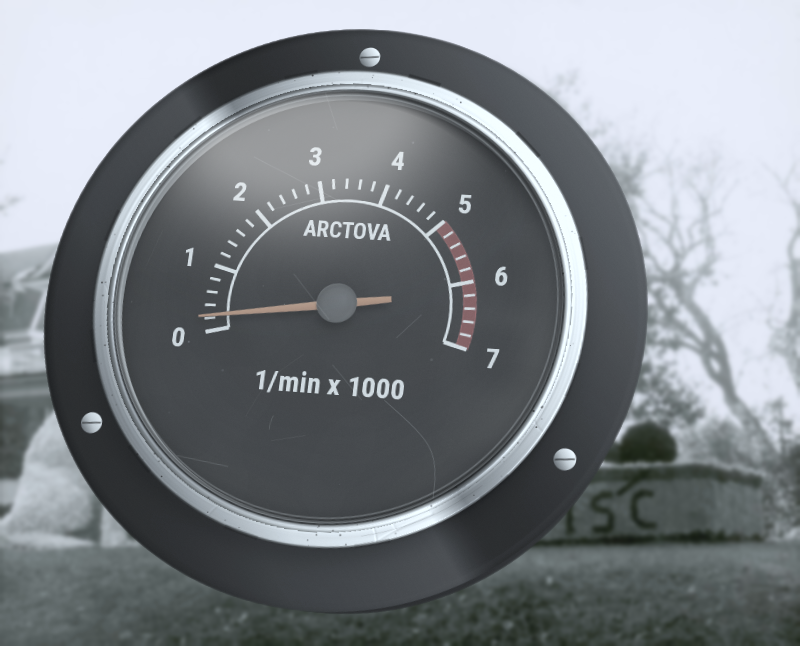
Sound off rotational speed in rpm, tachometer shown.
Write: 200 rpm
